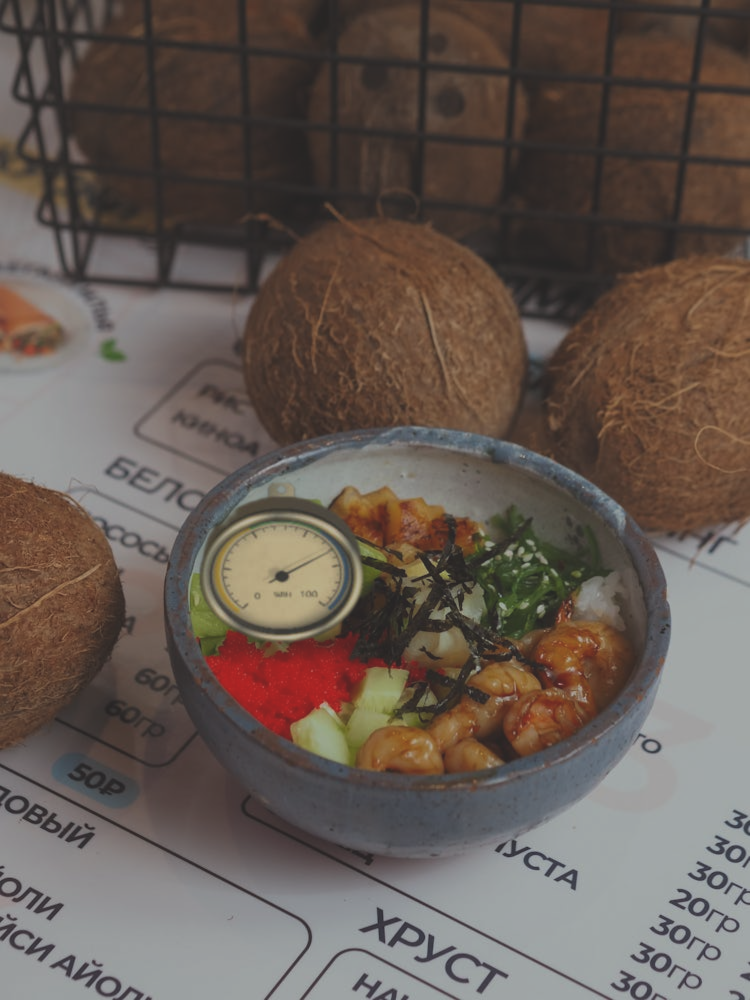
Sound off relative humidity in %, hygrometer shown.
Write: 72 %
